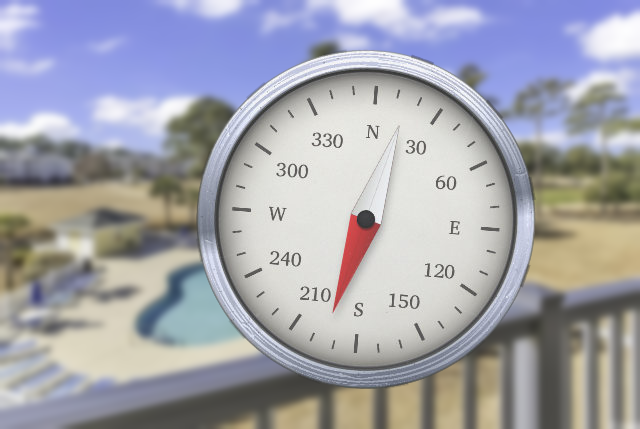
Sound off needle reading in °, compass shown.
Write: 195 °
